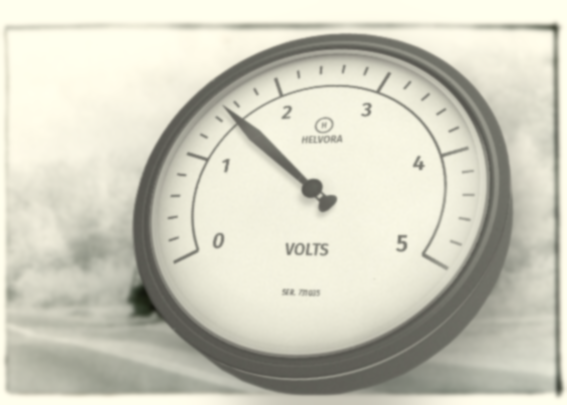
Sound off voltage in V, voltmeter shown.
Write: 1.5 V
